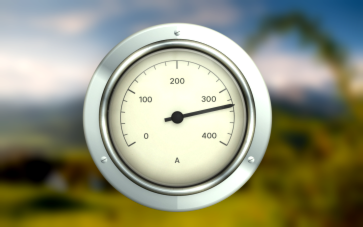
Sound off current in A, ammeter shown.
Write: 330 A
